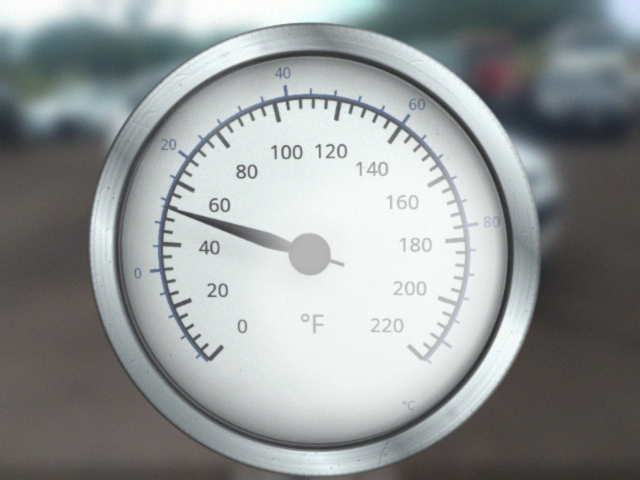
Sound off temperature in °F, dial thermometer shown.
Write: 52 °F
